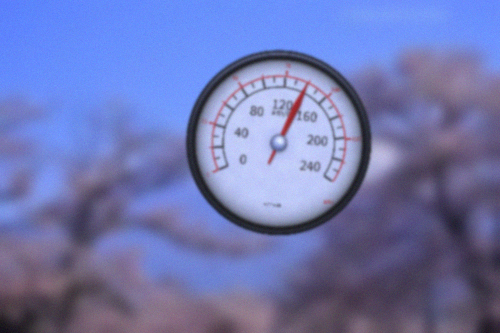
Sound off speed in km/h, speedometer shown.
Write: 140 km/h
